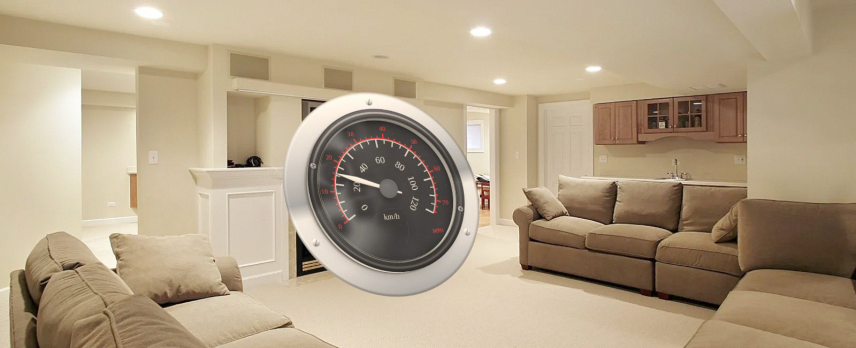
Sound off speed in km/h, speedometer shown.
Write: 25 km/h
